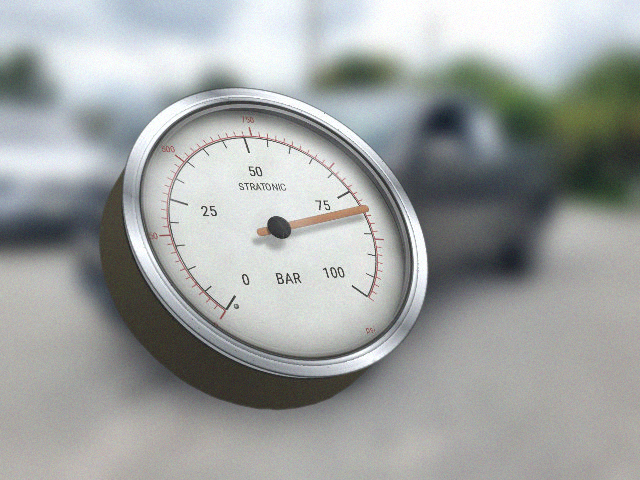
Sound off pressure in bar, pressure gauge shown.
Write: 80 bar
